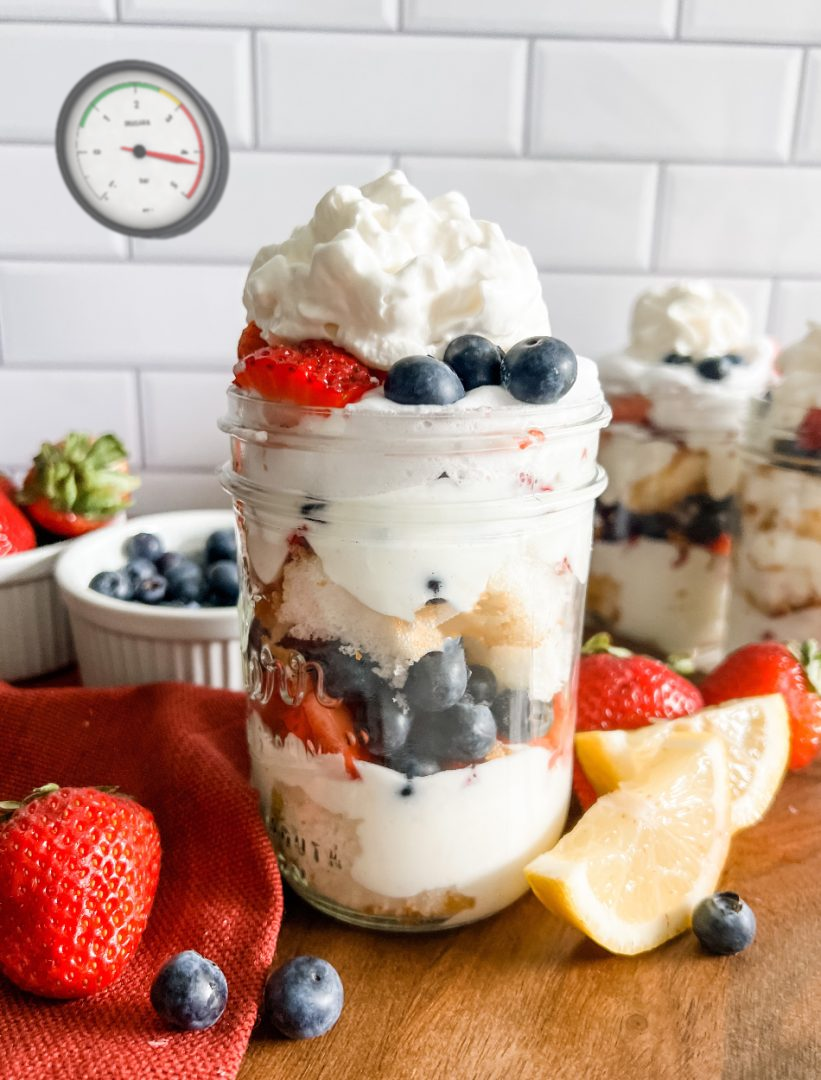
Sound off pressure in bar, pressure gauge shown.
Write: 4.25 bar
